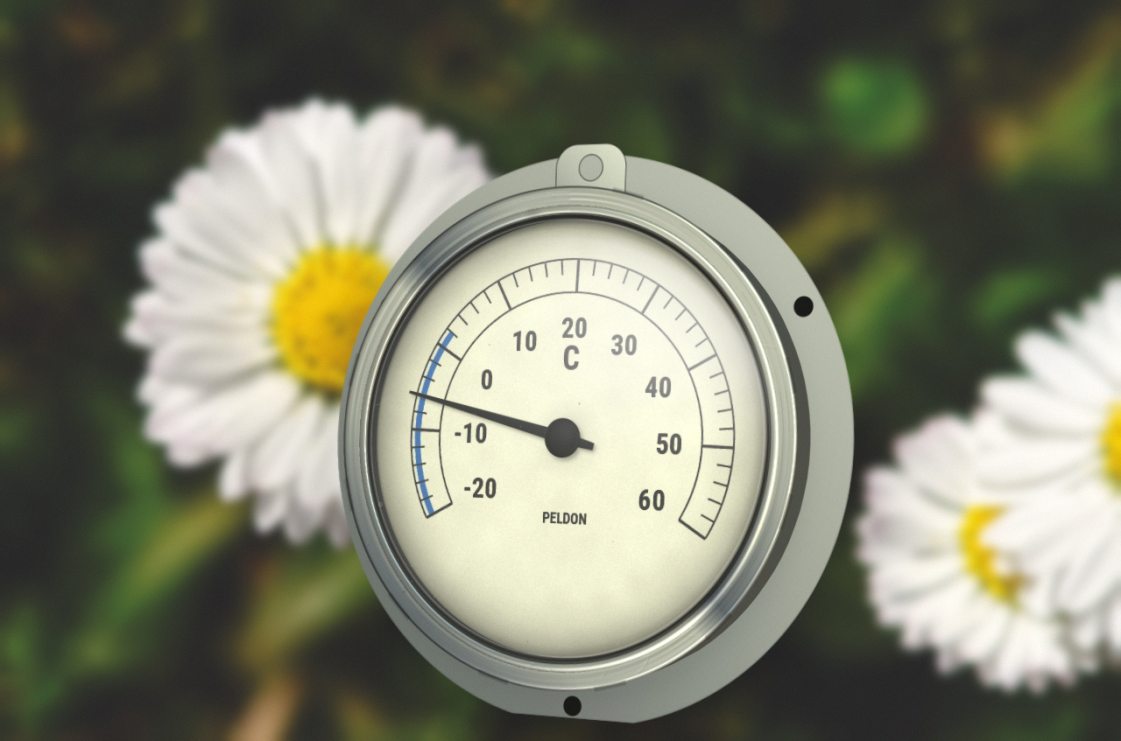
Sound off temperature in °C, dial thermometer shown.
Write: -6 °C
